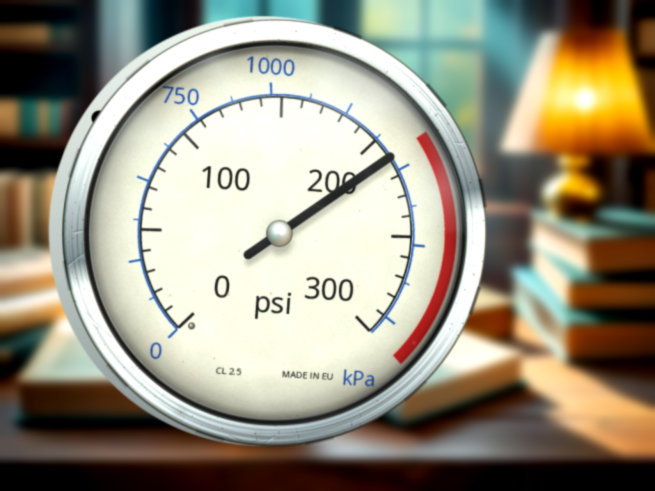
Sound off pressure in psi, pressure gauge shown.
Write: 210 psi
